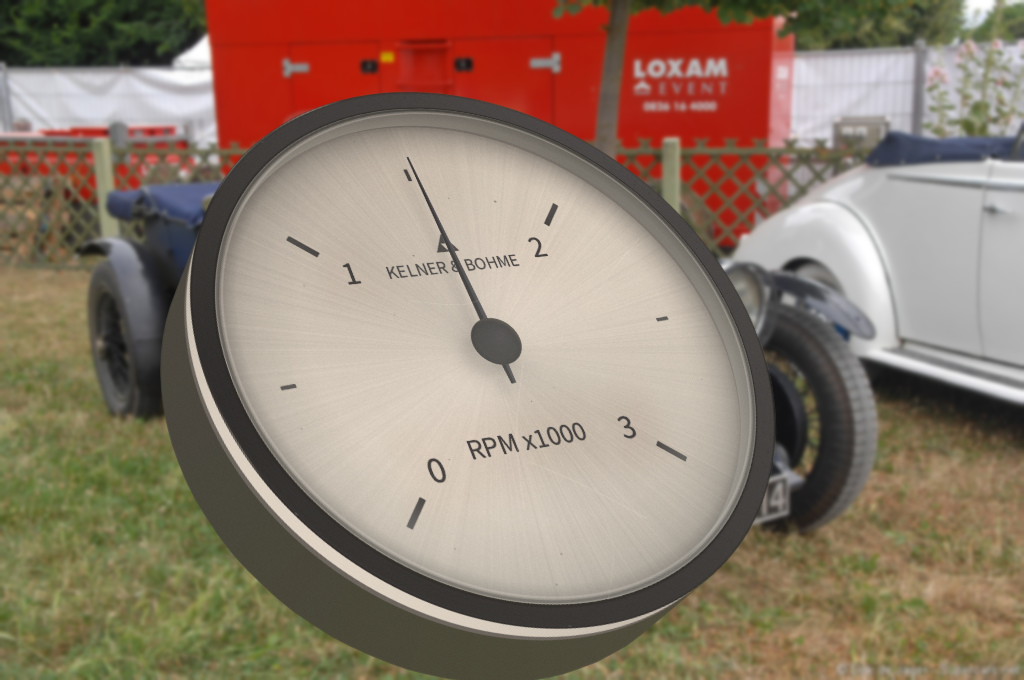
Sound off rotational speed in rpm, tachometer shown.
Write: 1500 rpm
